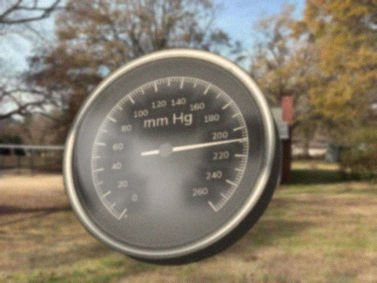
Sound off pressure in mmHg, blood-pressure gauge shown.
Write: 210 mmHg
